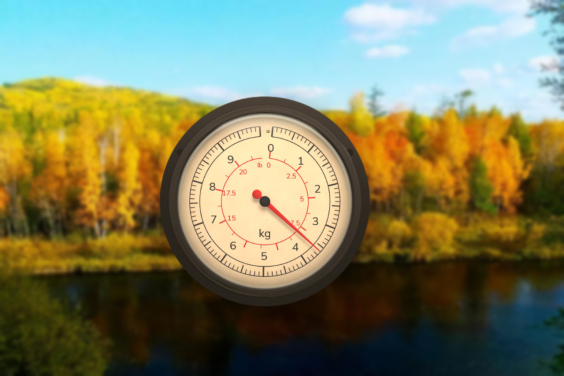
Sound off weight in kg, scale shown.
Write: 3.6 kg
